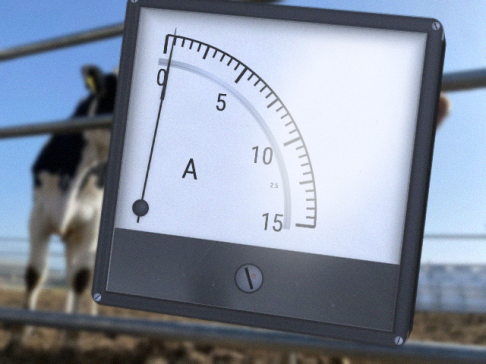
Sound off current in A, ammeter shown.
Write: 0.5 A
